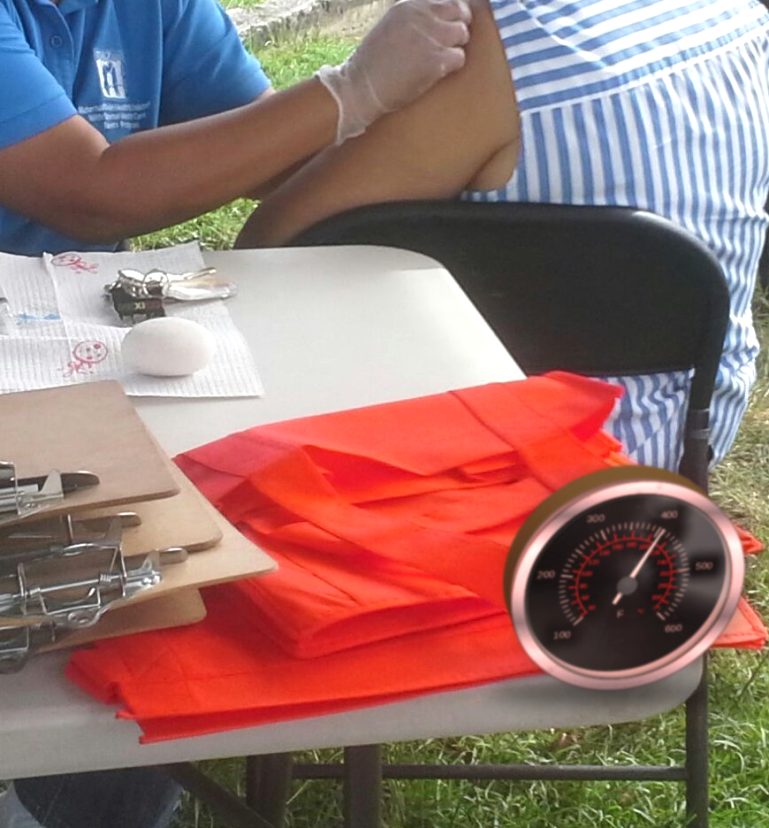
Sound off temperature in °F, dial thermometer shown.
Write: 400 °F
